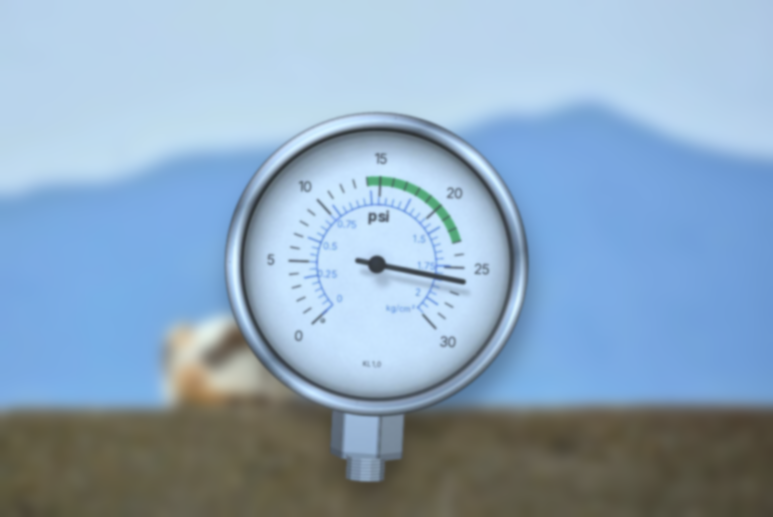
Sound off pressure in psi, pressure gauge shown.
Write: 26 psi
